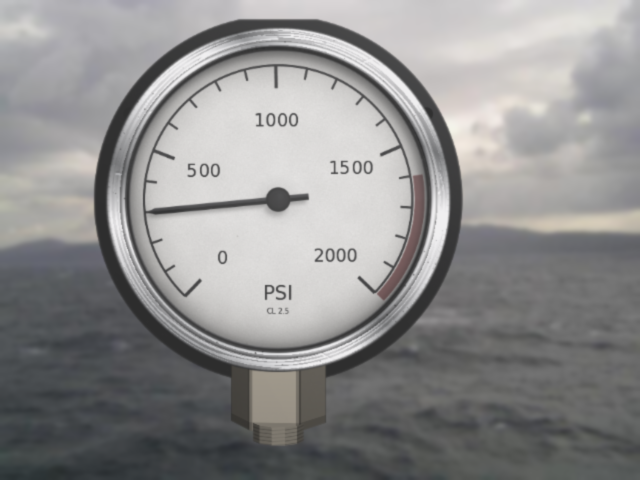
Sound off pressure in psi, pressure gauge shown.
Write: 300 psi
